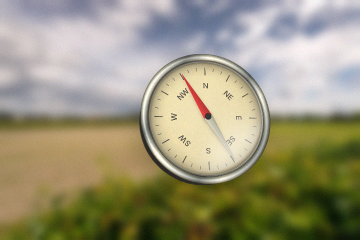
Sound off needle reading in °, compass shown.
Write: 330 °
